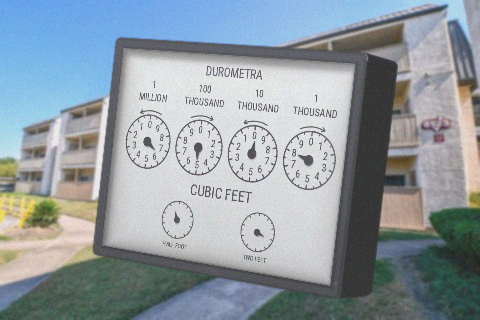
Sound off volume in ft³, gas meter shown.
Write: 649800 ft³
